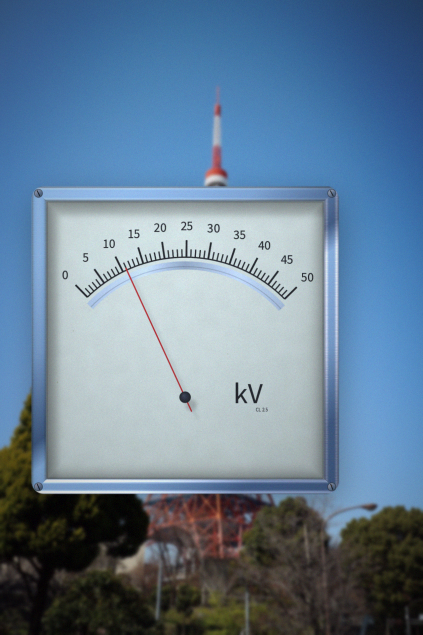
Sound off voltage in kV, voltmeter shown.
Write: 11 kV
